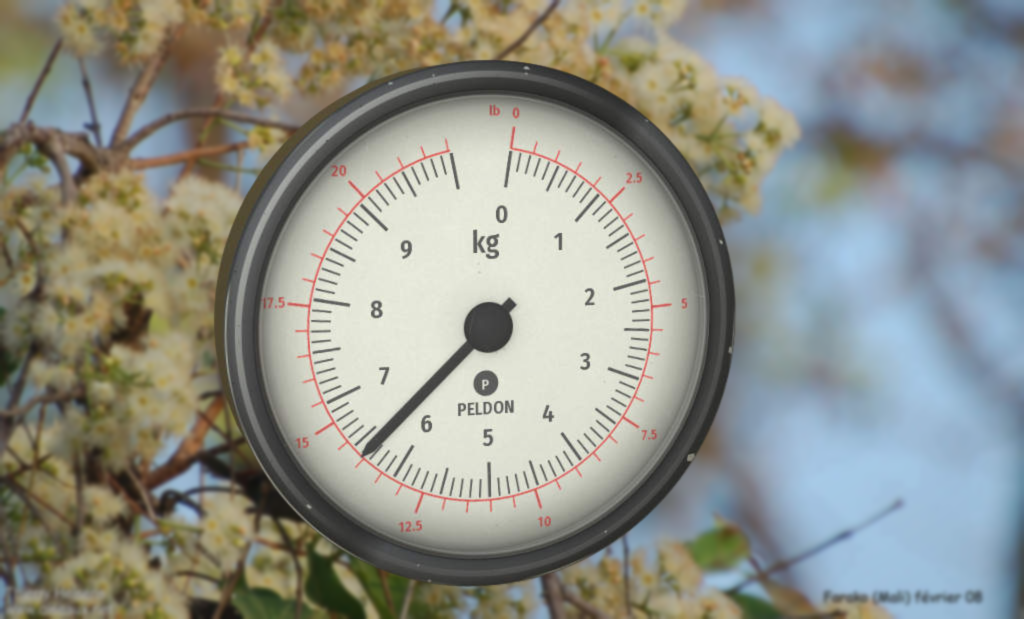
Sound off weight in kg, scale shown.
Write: 6.4 kg
